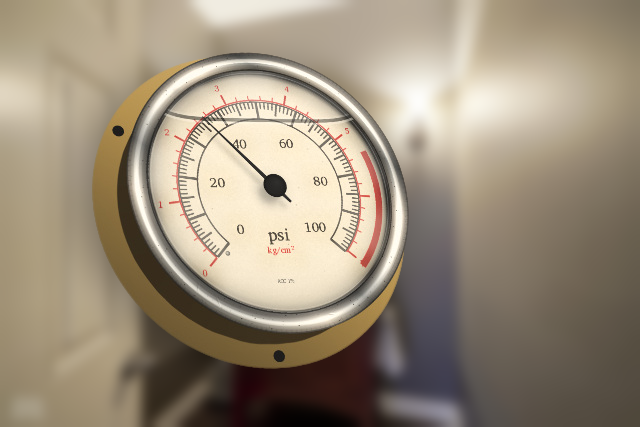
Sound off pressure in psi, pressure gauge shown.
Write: 35 psi
